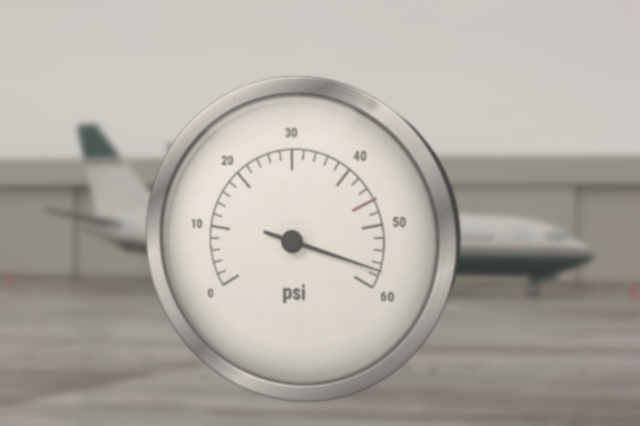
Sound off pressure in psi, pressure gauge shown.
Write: 57 psi
